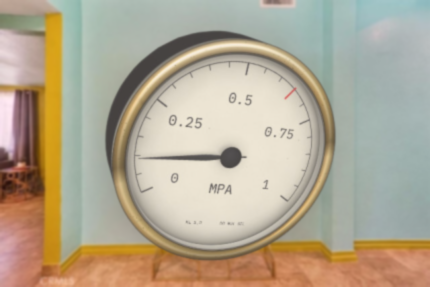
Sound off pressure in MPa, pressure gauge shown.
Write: 0.1 MPa
